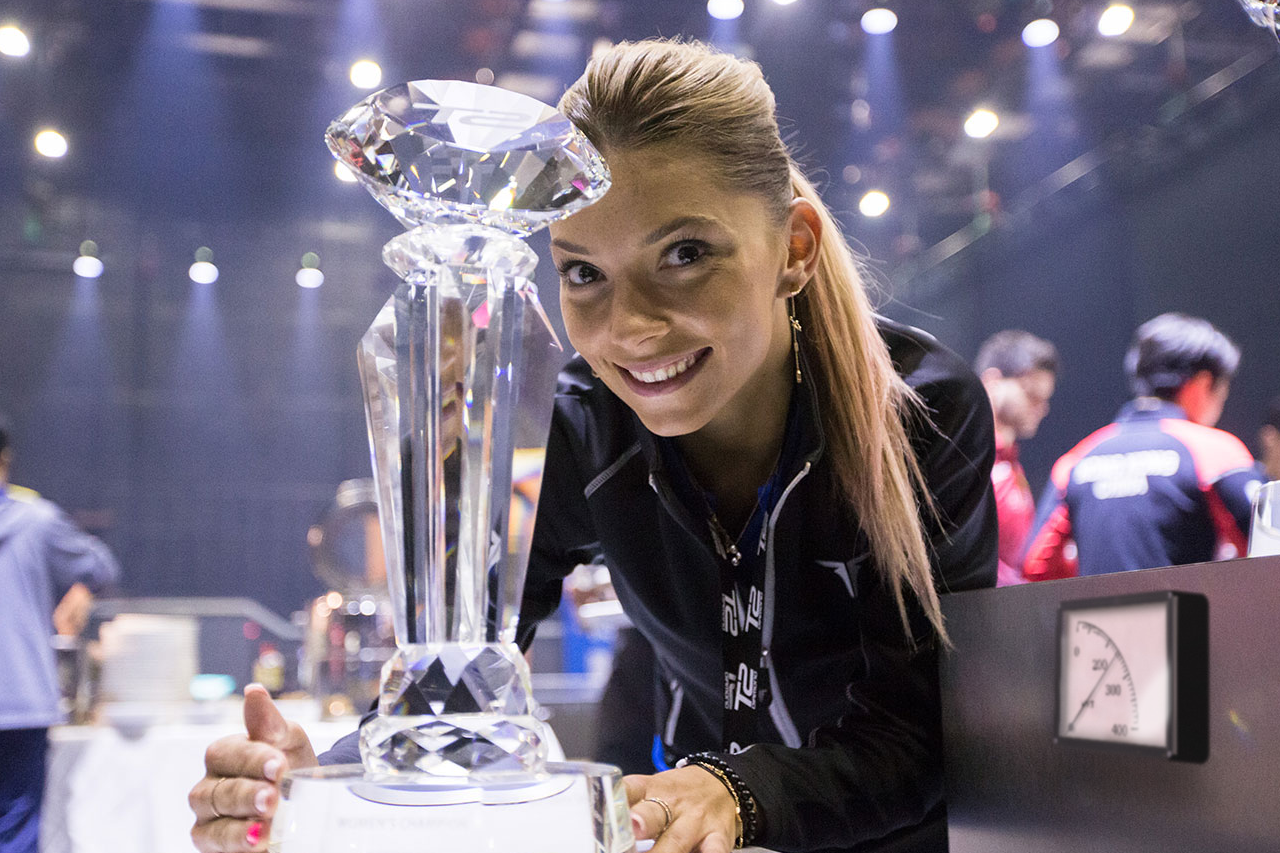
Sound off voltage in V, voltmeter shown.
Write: 250 V
